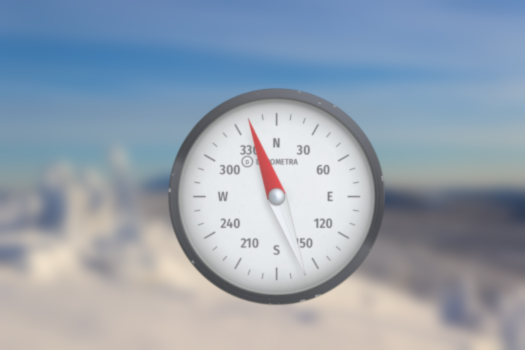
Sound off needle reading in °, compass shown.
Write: 340 °
